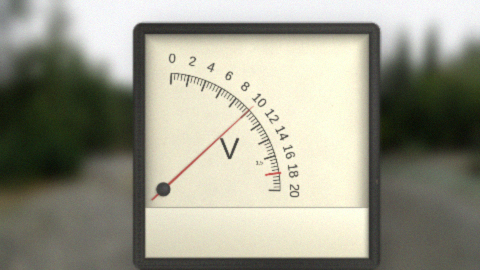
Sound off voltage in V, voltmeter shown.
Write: 10 V
